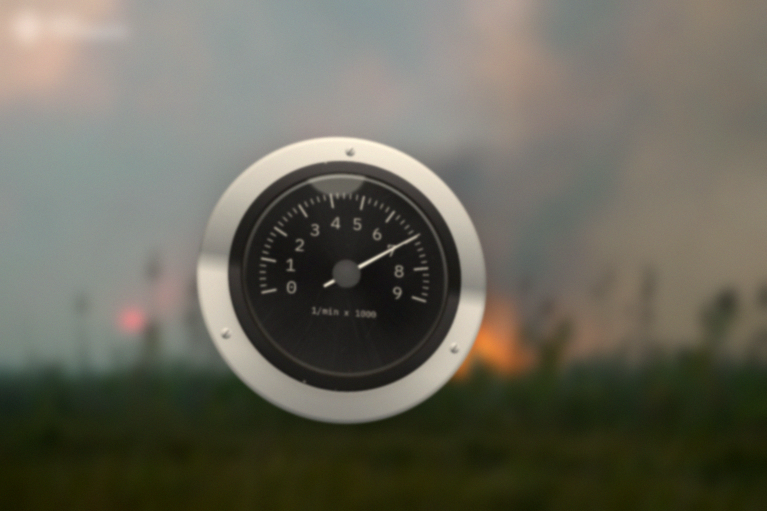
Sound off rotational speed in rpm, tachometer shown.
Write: 7000 rpm
